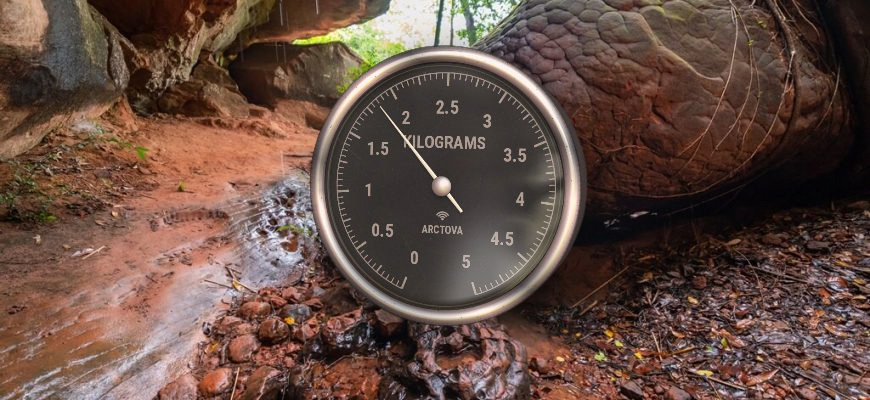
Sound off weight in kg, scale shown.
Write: 1.85 kg
